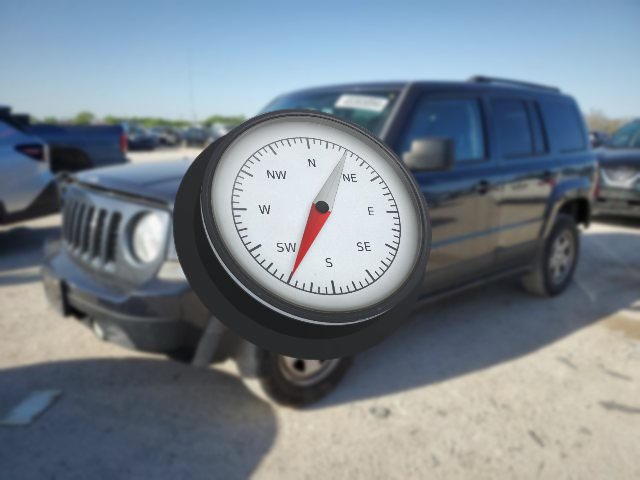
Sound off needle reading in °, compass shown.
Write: 210 °
